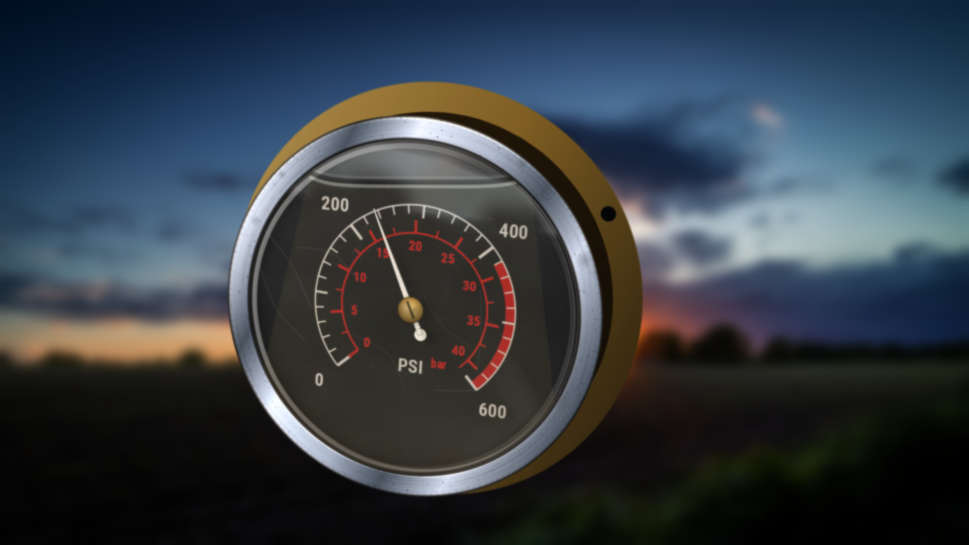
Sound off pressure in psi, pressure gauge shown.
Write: 240 psi
